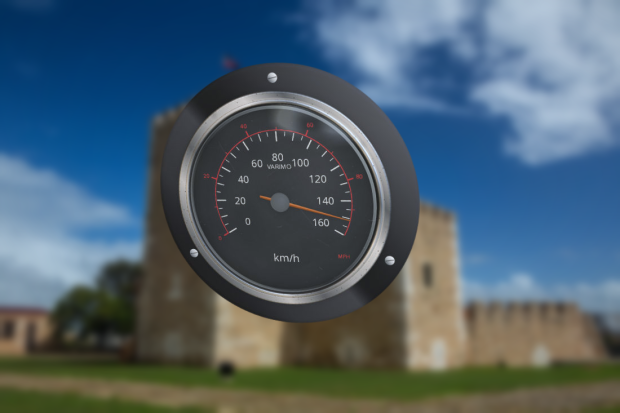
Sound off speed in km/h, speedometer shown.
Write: 150 km/h
